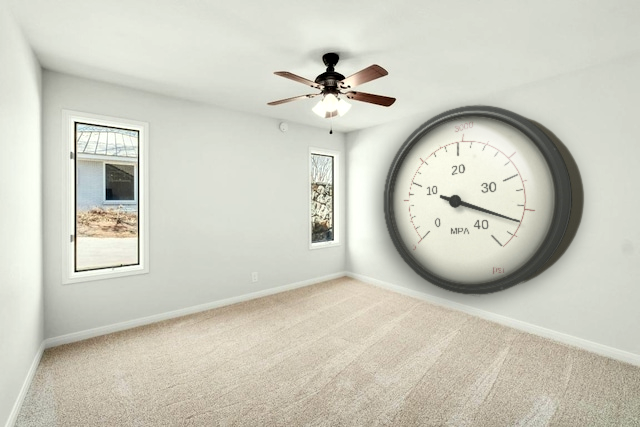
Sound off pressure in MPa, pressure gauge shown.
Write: 36 MPa
